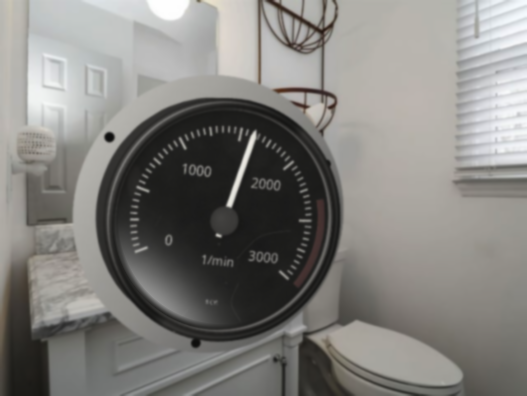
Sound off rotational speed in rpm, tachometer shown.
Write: 1600 rpm
